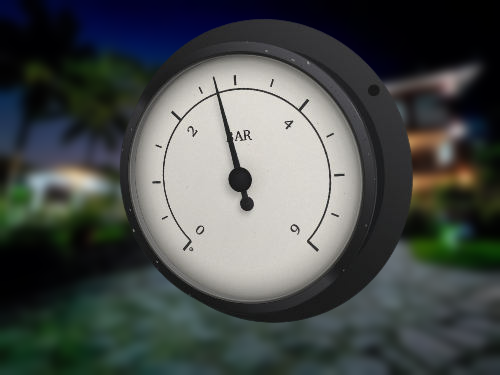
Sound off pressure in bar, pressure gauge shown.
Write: 2.75 bar
